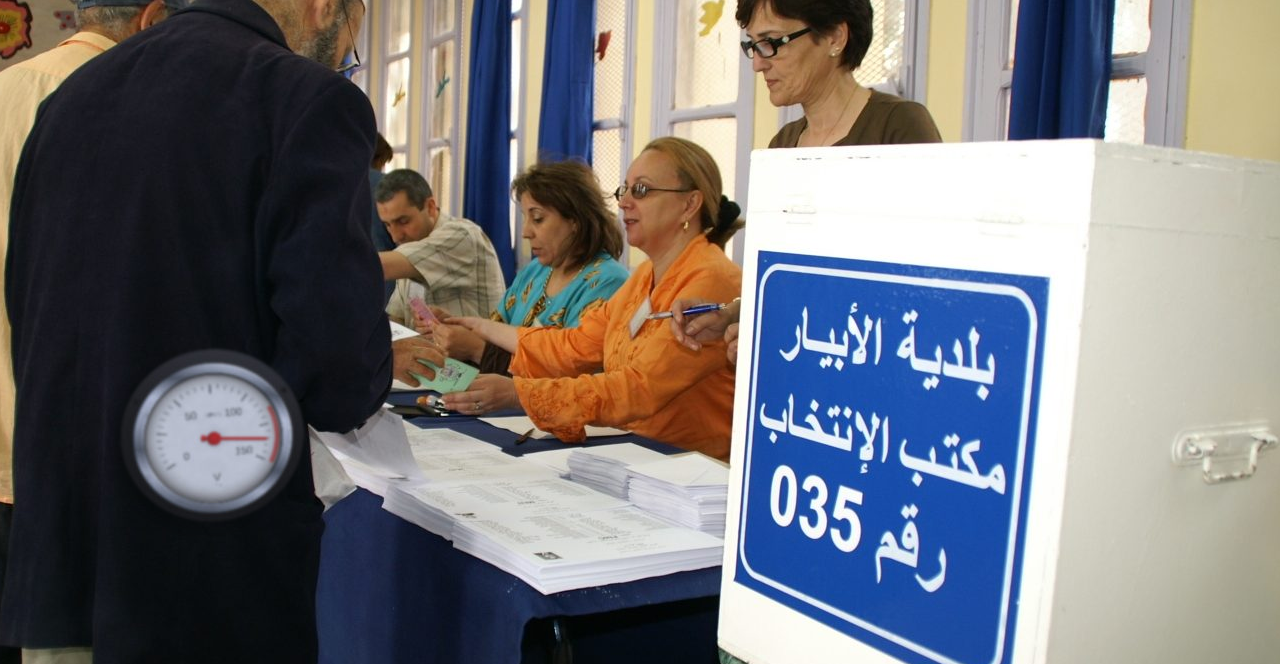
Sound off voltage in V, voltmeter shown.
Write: 135 V
